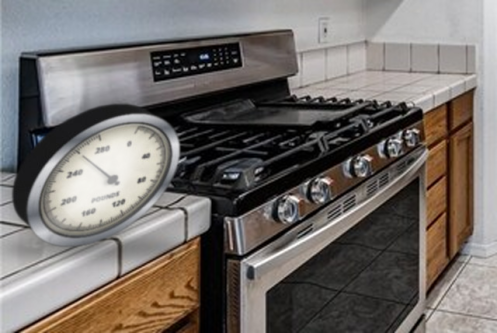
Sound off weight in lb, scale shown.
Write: 260 lb
